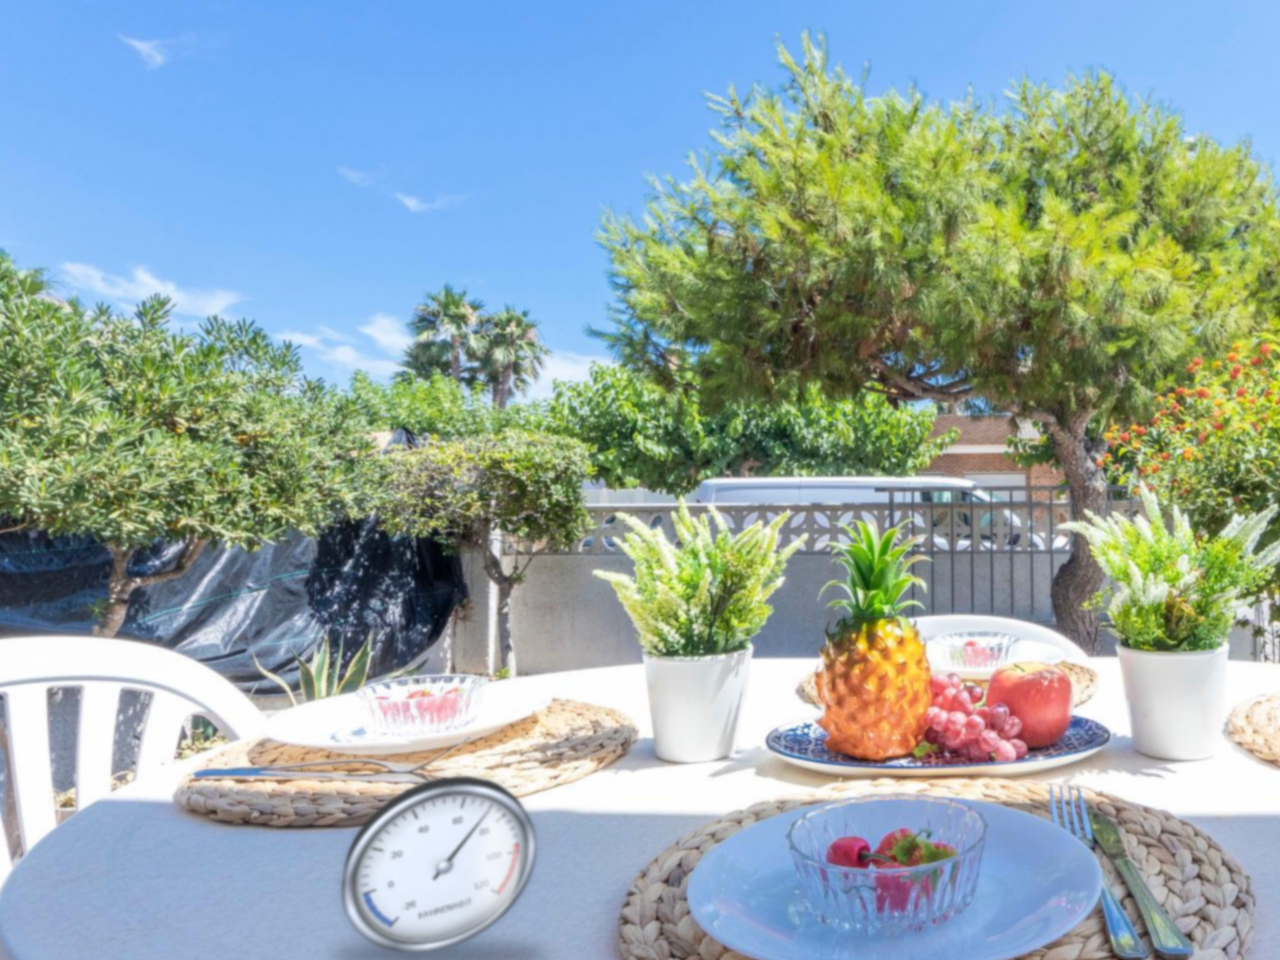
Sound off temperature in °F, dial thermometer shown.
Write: 72 °F
